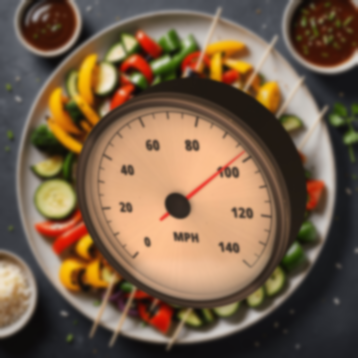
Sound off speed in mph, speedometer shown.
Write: 97.5 mph
